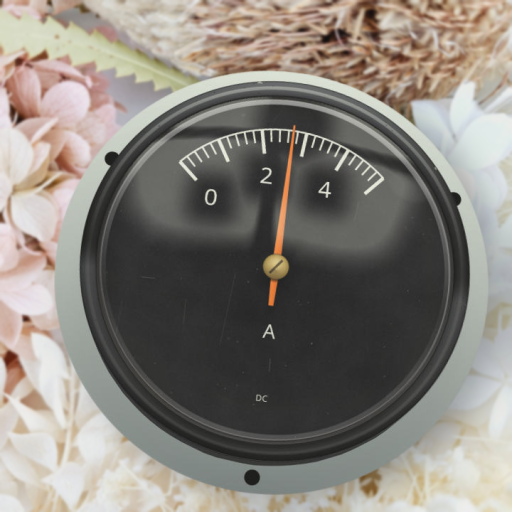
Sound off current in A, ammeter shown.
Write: 2.7 A
